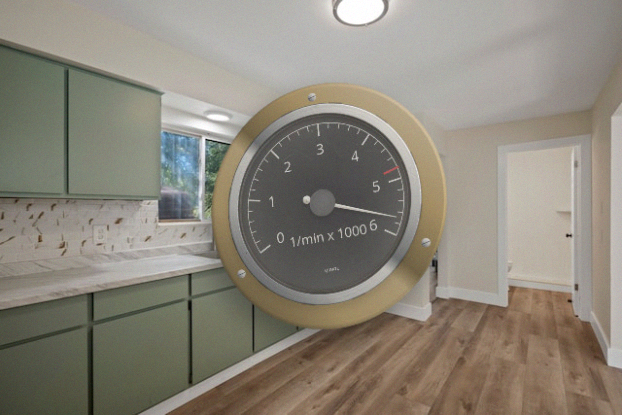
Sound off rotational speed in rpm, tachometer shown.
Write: 5700 rpm
